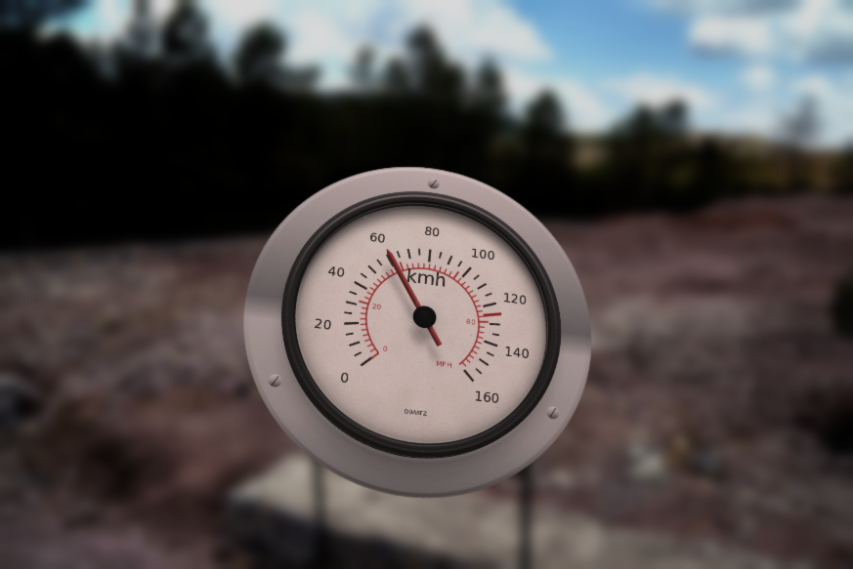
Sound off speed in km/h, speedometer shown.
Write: 60 km/h
